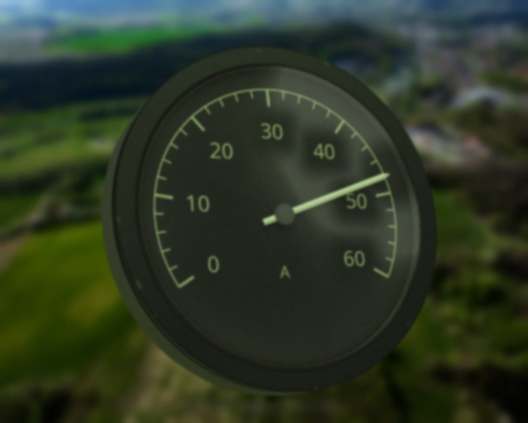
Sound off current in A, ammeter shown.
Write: 48 A
